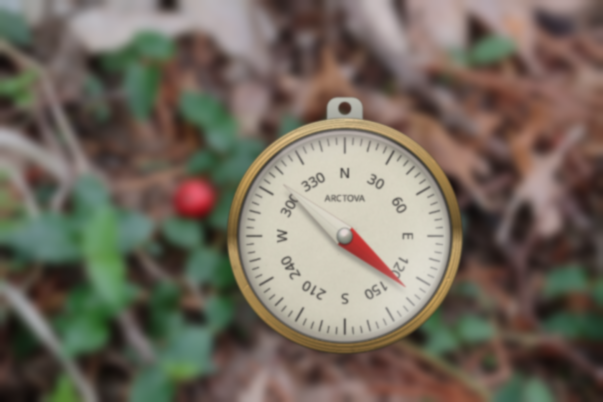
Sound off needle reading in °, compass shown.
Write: 130 °
